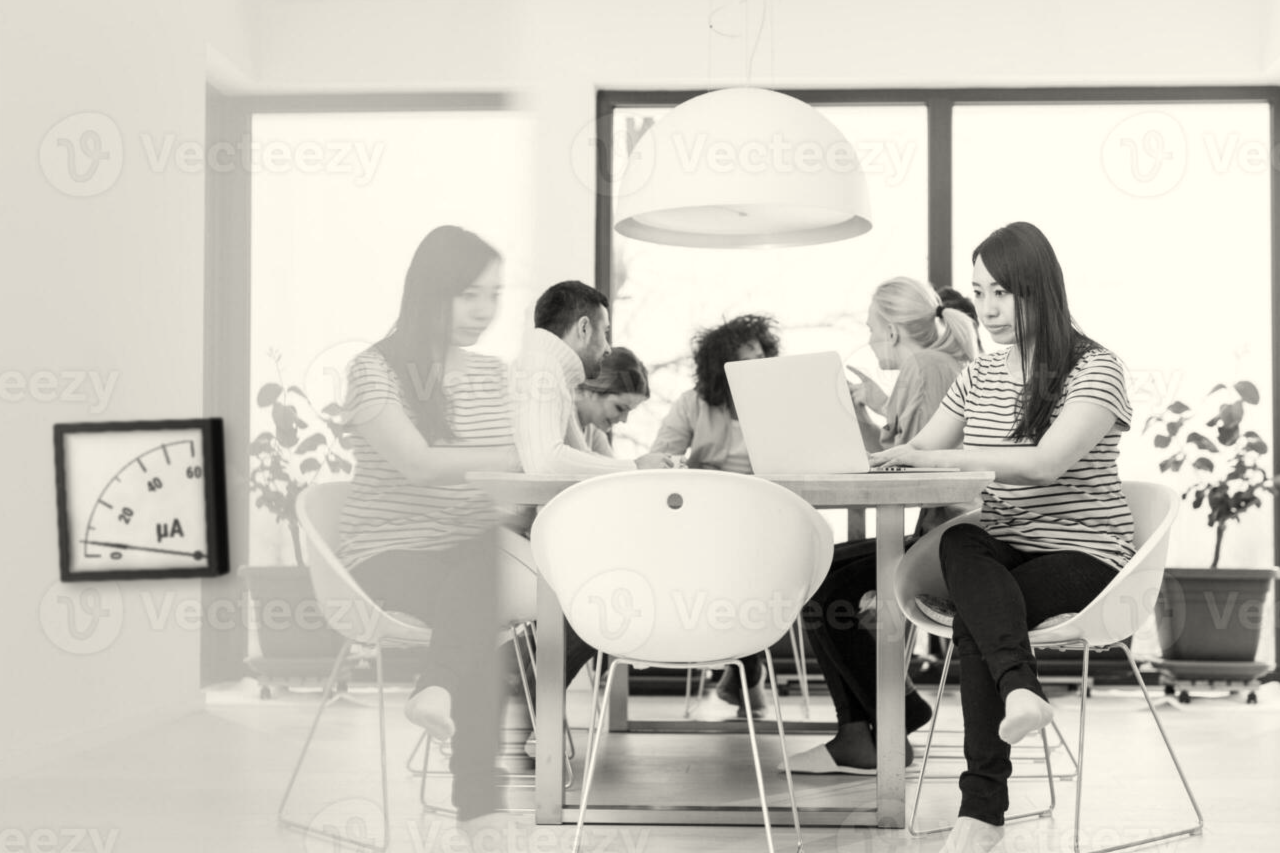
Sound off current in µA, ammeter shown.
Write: 5 µA
